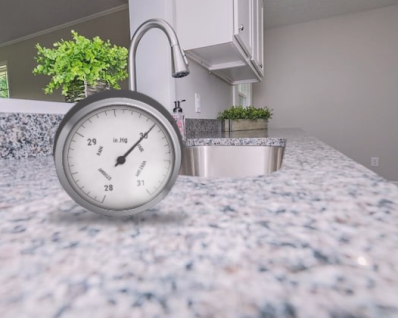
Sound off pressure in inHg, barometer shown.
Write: 30 inHg
